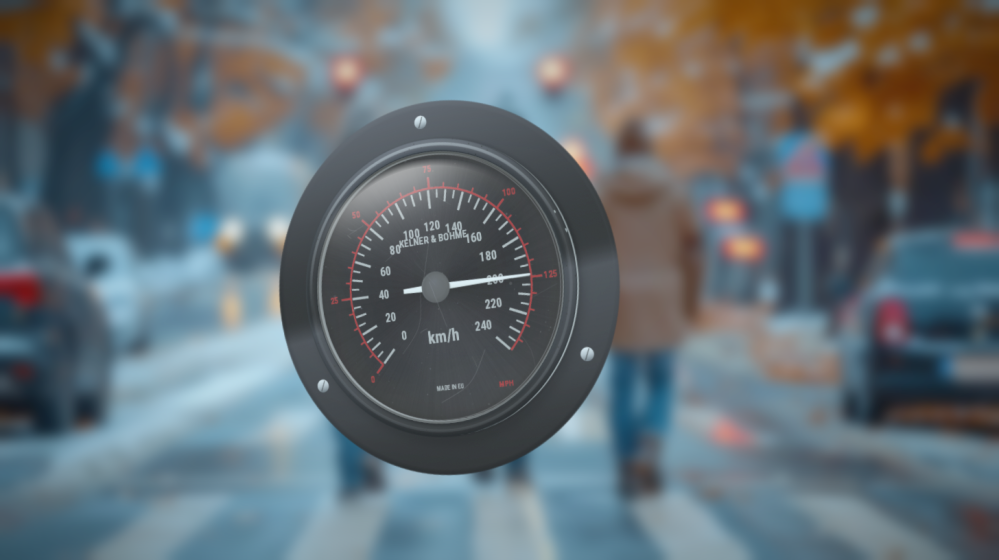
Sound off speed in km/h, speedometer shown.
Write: 200 km/h
